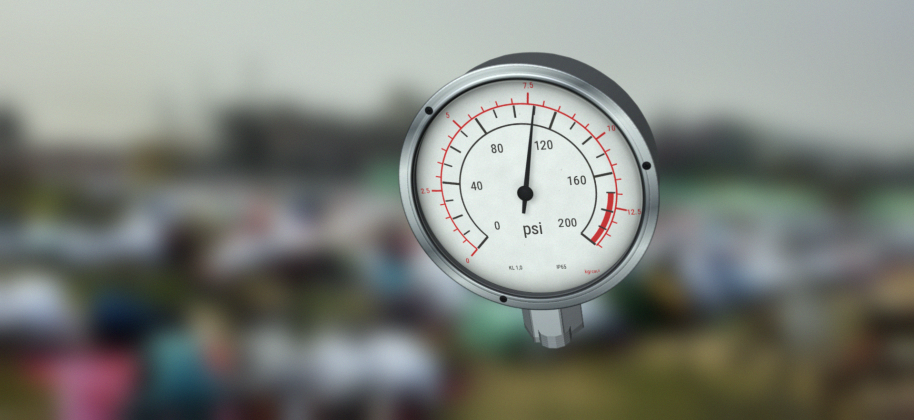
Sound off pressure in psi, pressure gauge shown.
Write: 110 psi
